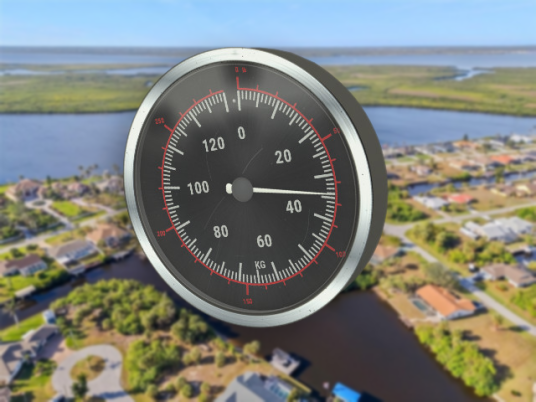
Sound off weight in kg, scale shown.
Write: 34 kg
